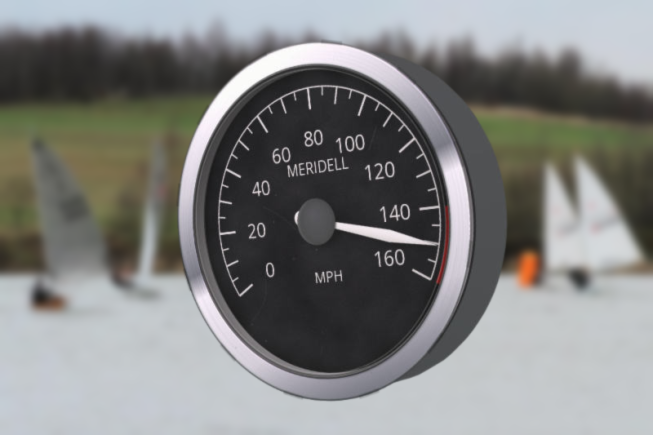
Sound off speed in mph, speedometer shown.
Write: 150 mph
